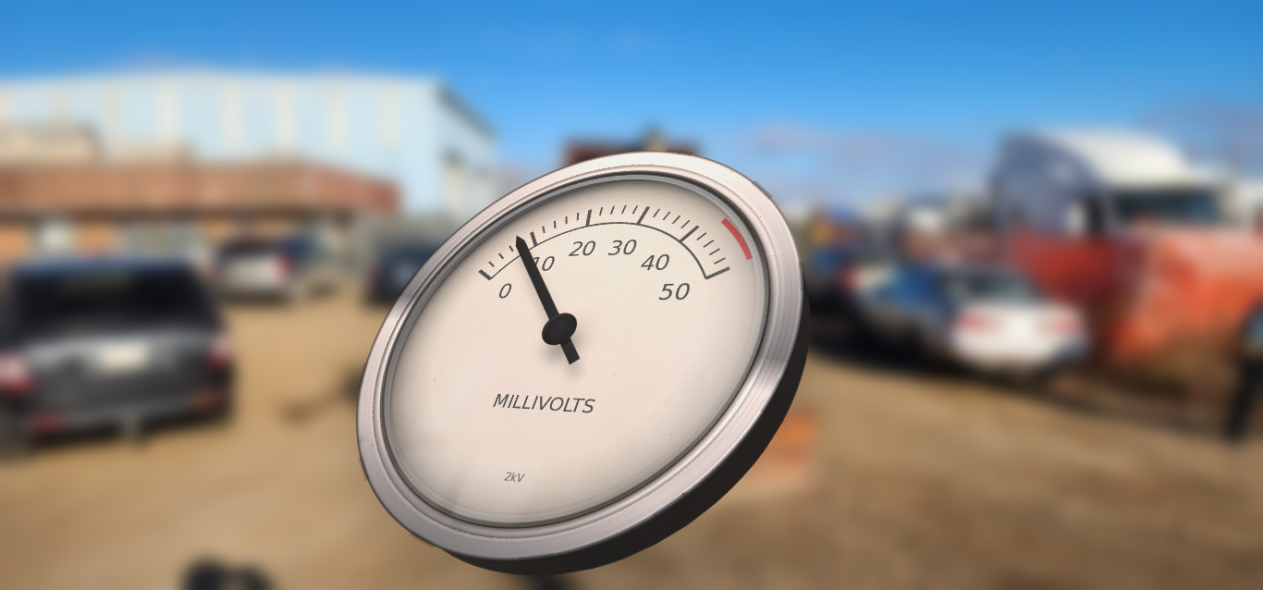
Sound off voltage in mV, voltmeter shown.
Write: 8 mV
